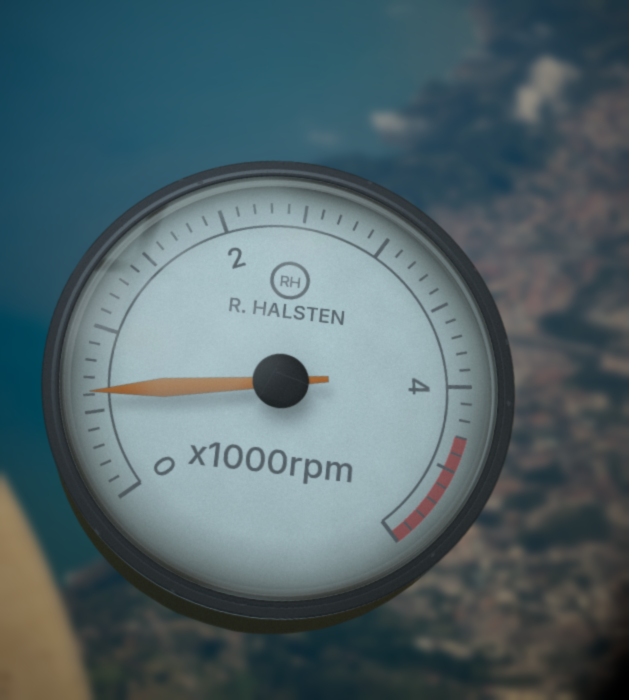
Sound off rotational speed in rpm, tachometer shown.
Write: 600 rpm
